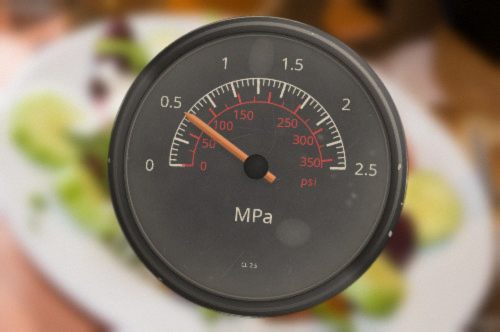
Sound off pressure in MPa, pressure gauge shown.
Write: 0.5 MPa
